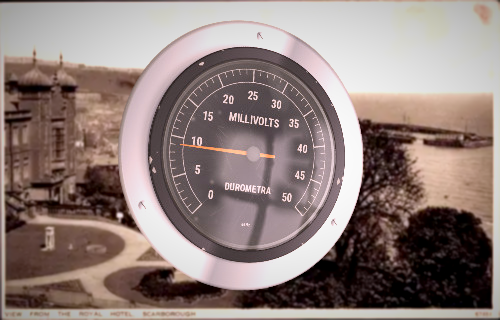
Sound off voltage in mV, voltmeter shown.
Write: 9 mV
